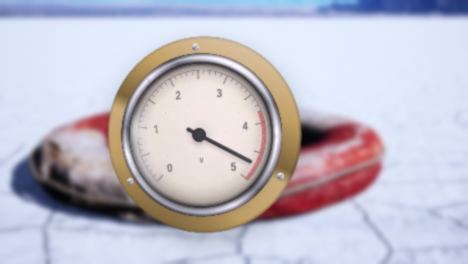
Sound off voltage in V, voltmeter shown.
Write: 4.7 V
